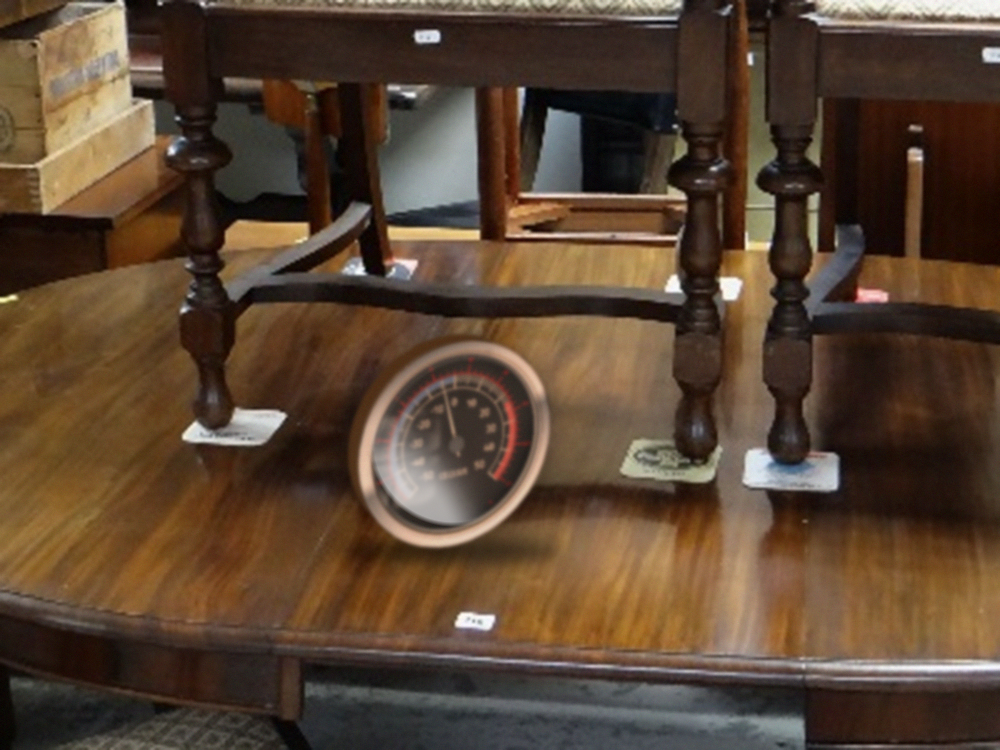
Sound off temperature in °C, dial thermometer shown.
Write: -5 °C
